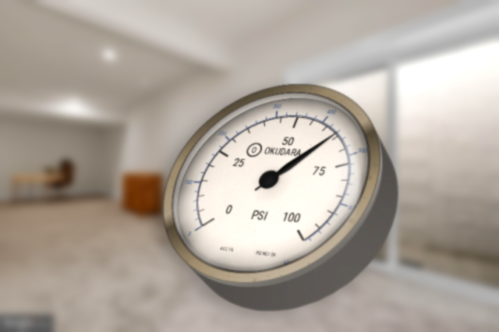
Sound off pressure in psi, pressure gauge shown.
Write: 65 psi
